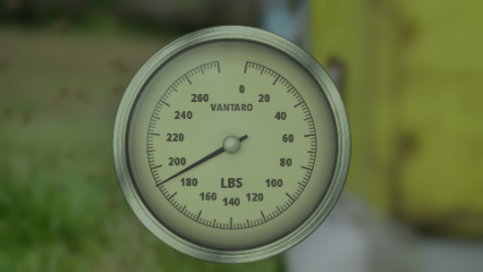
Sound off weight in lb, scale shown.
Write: 190 lb
